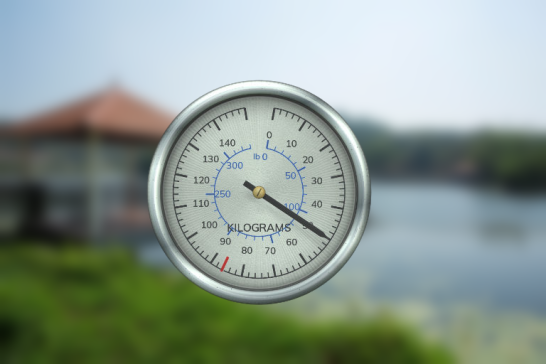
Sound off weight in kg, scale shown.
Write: 50 kg
